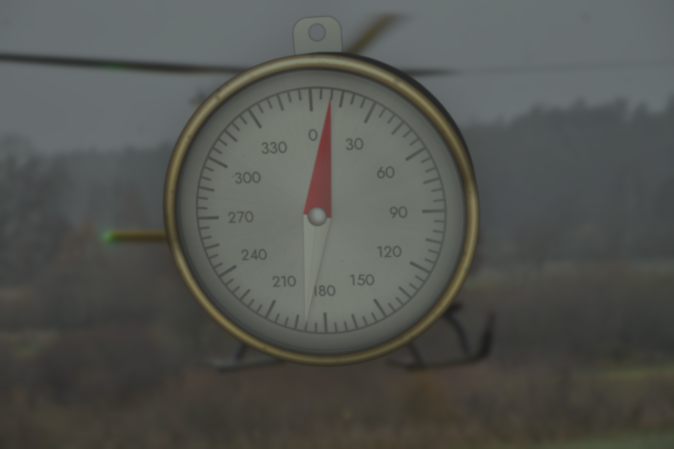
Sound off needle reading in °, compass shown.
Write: 10 °
